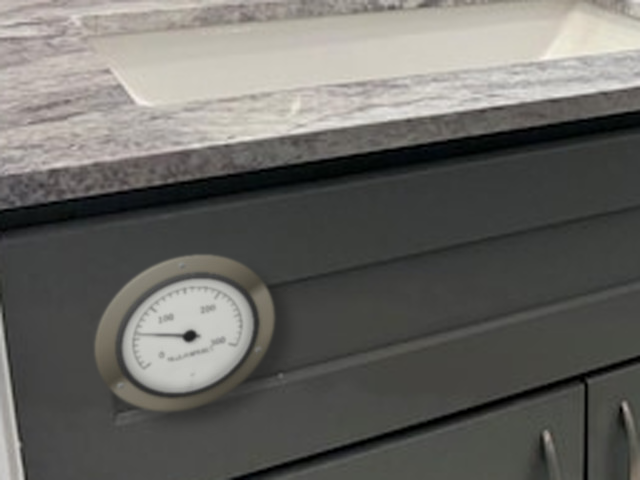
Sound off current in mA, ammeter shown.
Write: 60 mA
